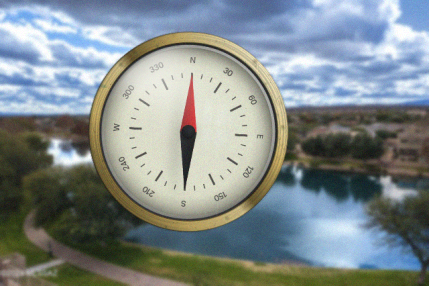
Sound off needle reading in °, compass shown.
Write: 0 °
